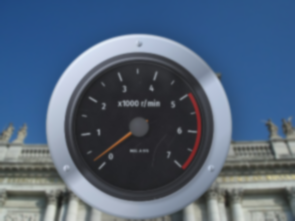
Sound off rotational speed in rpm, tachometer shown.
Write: 250 rpm
